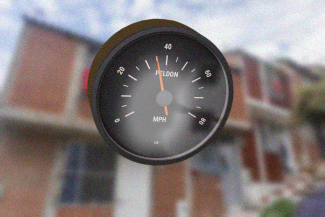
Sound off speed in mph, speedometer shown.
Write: 35 mph
